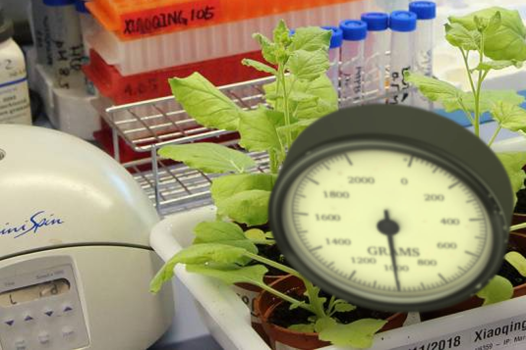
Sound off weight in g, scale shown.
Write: 1000 g
